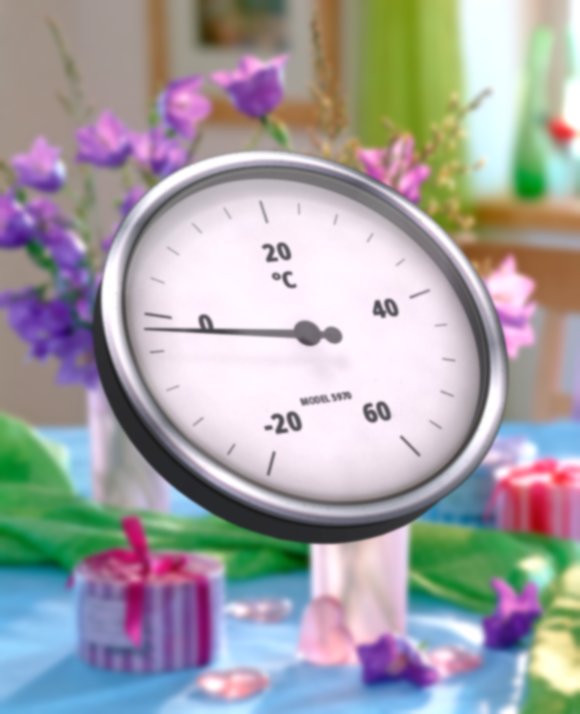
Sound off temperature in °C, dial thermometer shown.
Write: -2 °C
